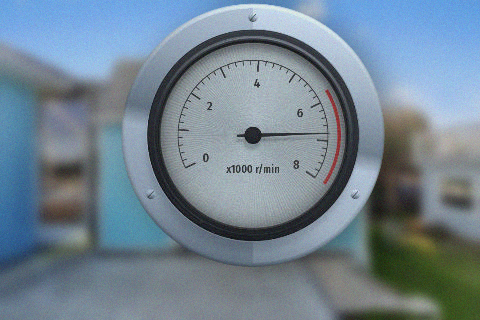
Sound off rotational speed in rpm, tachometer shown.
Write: 6800 rpm
